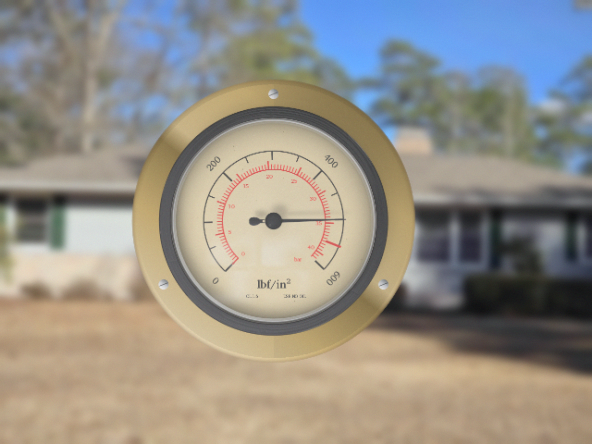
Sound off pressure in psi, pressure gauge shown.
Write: 500 psi
